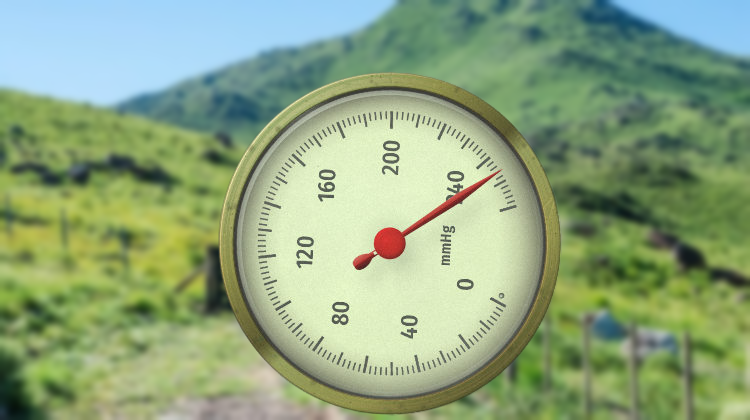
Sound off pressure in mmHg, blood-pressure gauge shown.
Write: 246 mmHg
